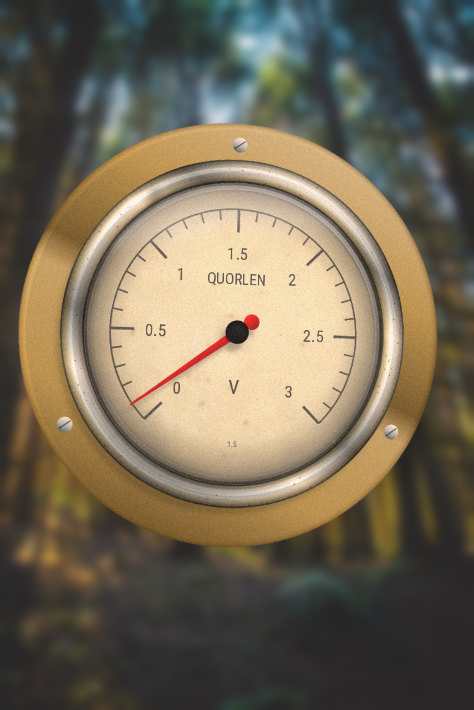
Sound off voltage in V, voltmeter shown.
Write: 0.1 V
